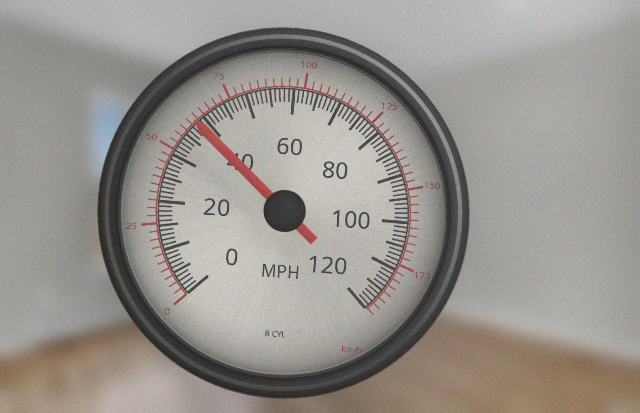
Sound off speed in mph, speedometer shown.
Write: 38 mph
